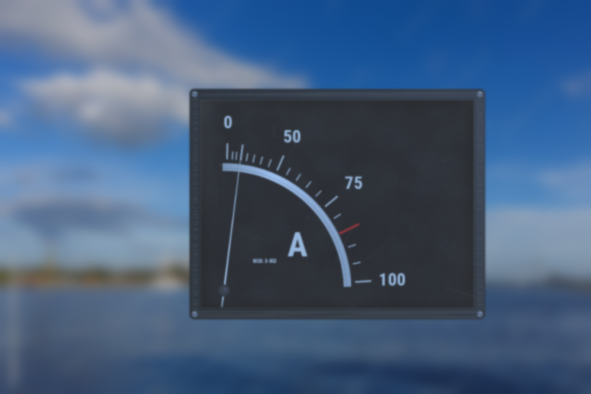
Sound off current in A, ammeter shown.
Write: 25 A
